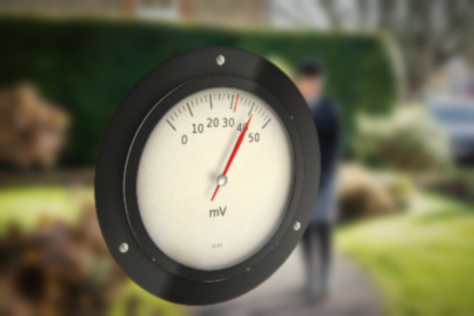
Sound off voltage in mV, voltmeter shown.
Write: 40 mV
